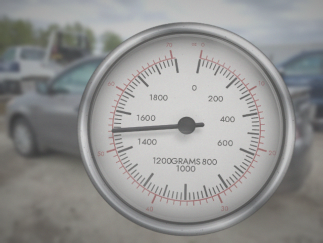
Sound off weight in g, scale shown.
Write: 1500 g
